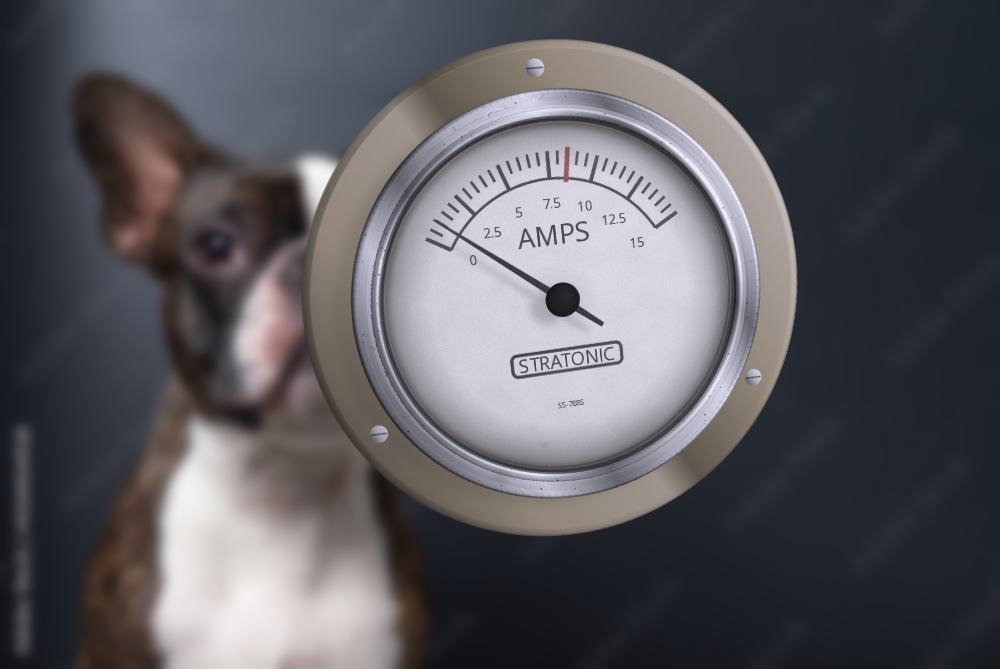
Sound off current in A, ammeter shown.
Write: 1 A
